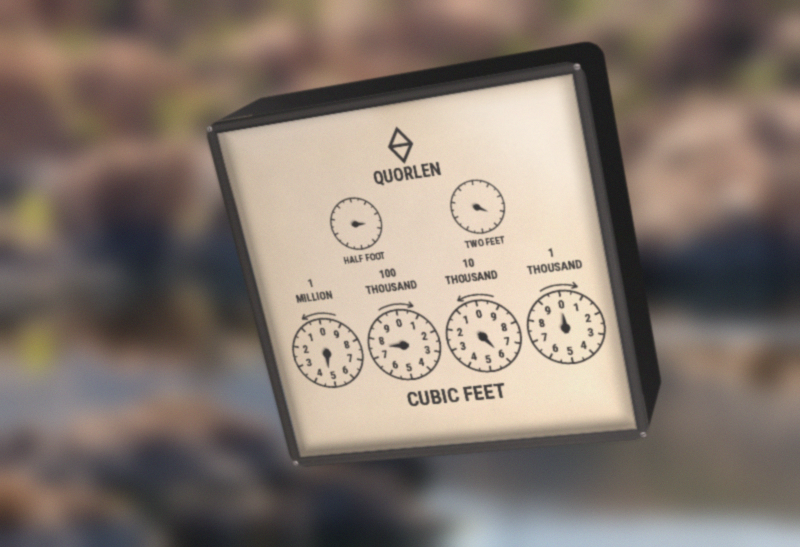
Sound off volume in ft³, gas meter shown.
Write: 476000 ft³
